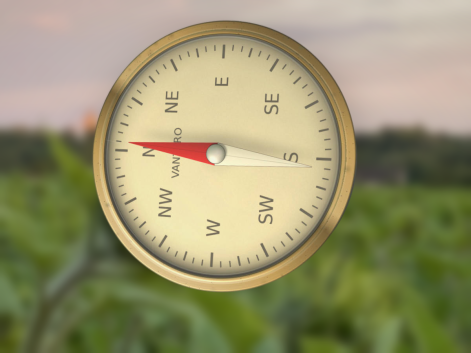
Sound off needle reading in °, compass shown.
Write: 5 °
